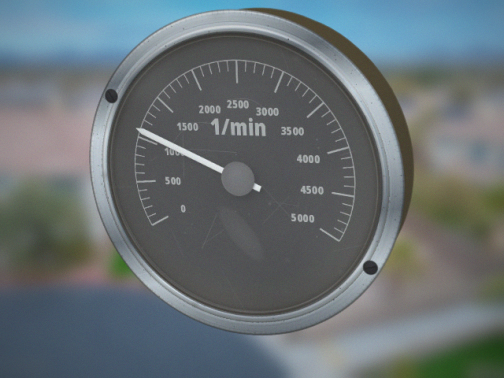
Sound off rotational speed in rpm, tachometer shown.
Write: 1100 rpm
